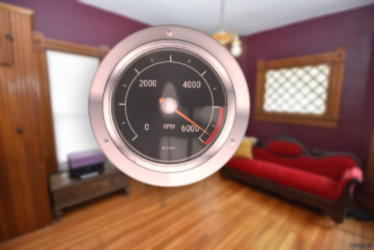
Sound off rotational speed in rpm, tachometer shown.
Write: 5750 rpm
